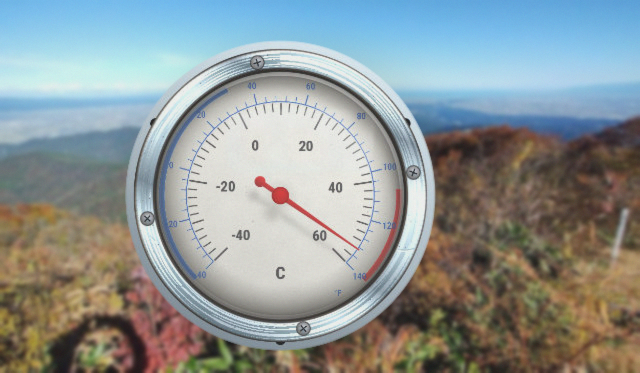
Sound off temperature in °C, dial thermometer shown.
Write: 56 °C
